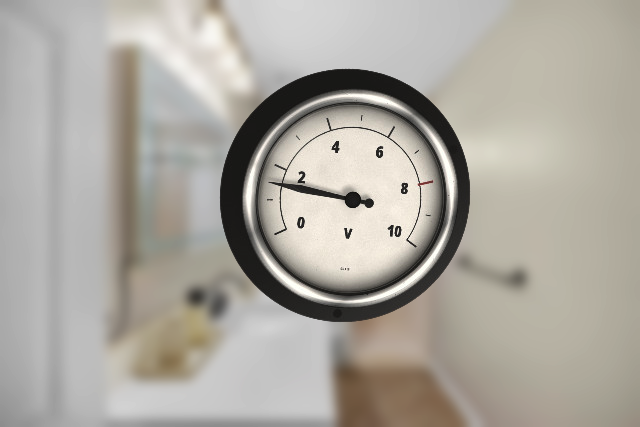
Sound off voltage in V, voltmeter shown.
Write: 1.5 V
